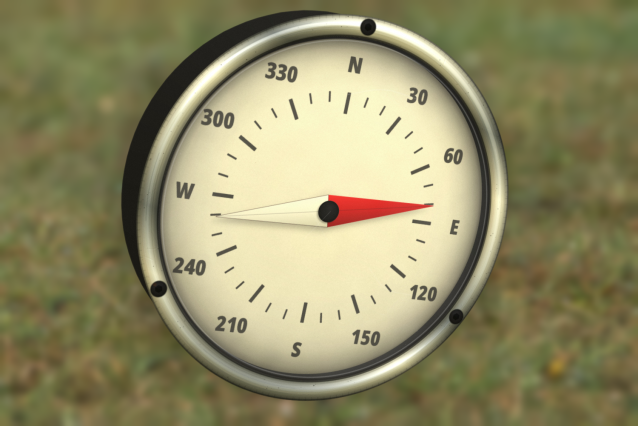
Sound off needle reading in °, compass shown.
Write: 80 °
